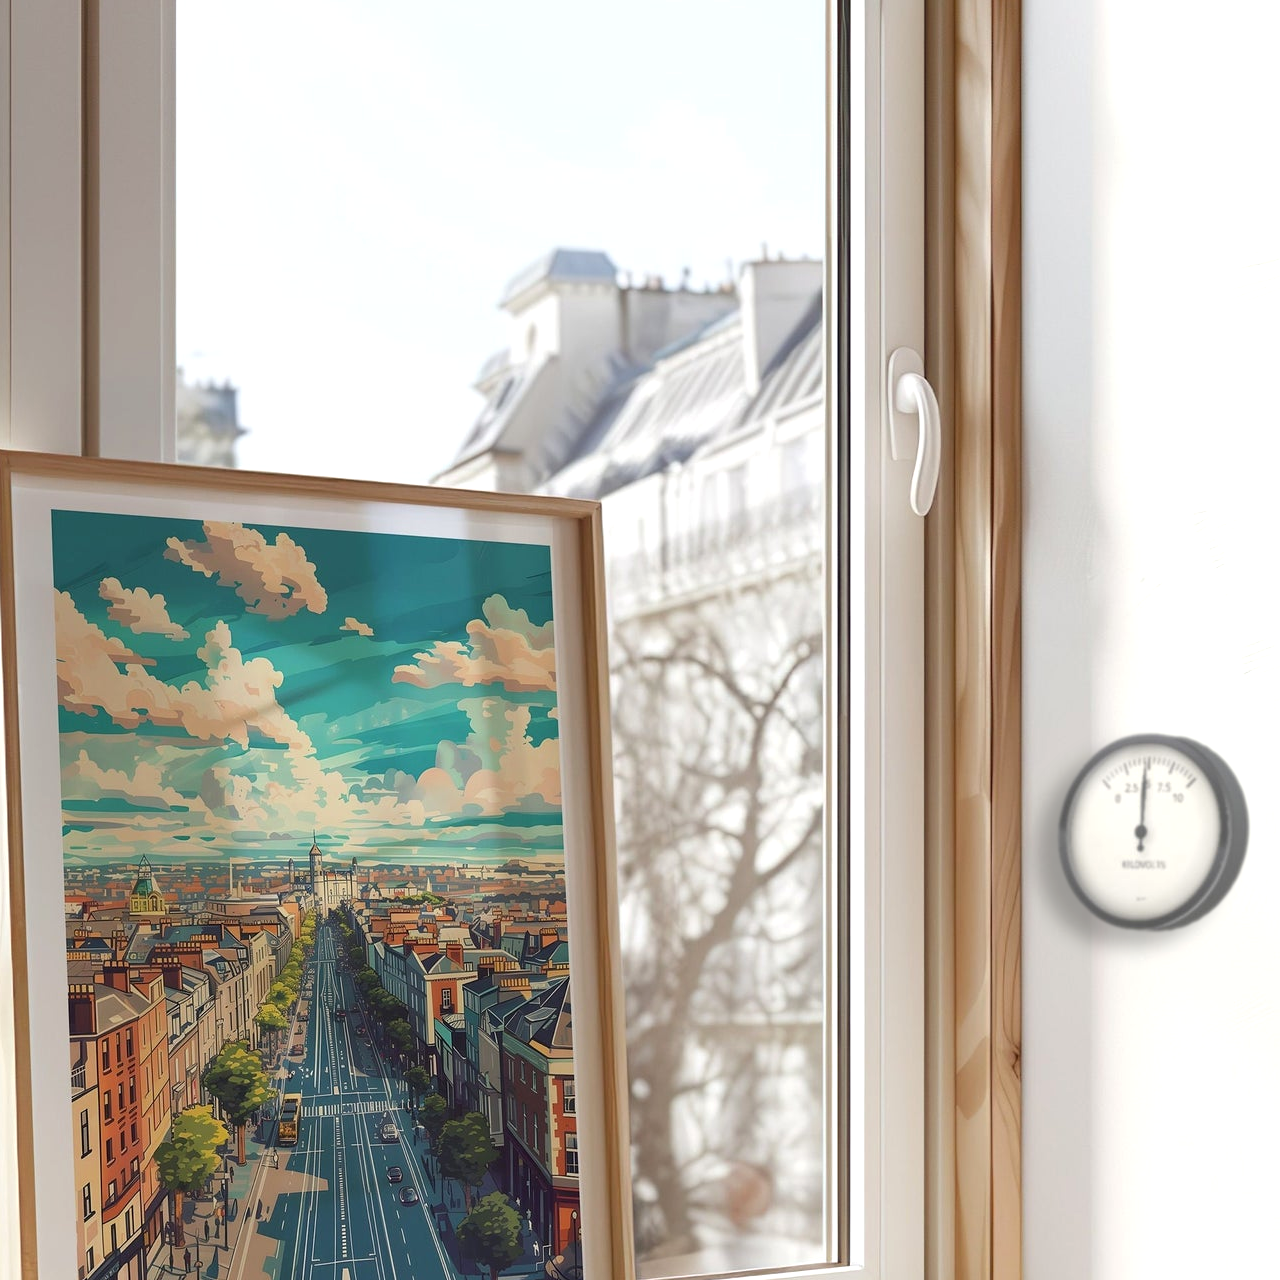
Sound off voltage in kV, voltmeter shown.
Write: 5 kV
